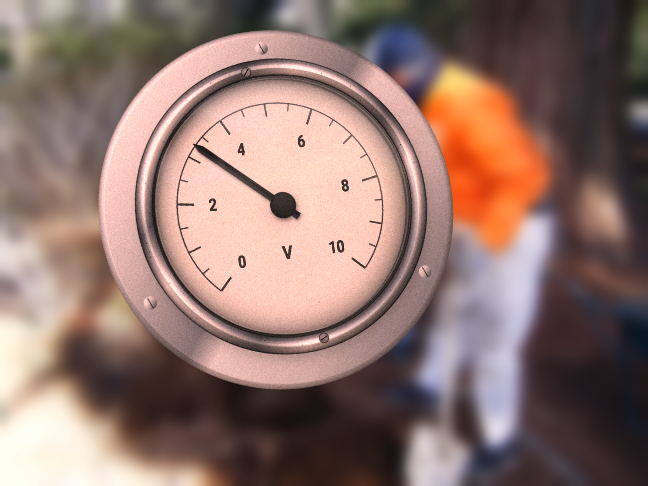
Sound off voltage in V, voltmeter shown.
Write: 3.25 V
